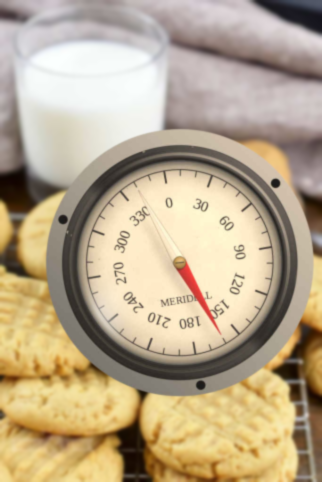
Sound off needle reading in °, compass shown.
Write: 160 °
